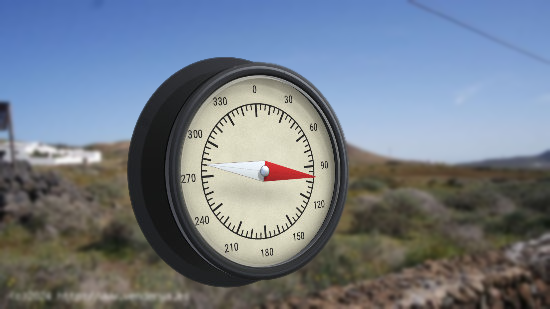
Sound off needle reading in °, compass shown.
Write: 100 °
